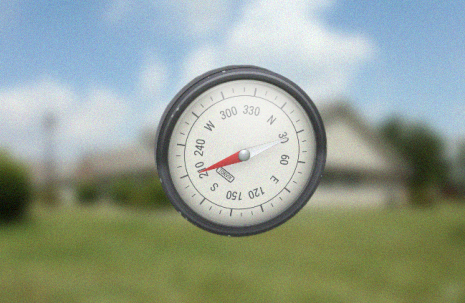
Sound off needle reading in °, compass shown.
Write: 210 °
